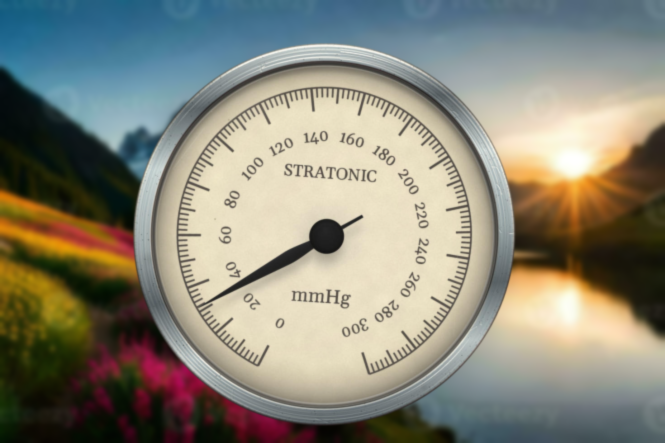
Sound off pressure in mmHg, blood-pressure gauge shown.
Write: 32 mmHg
